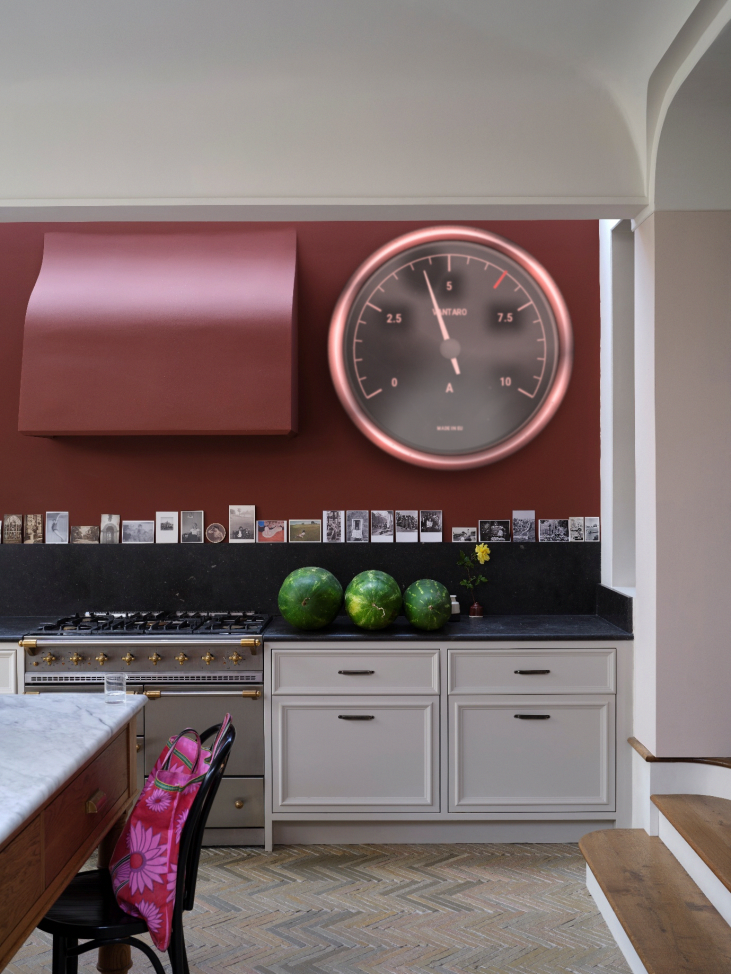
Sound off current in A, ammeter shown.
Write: 4.25 A
